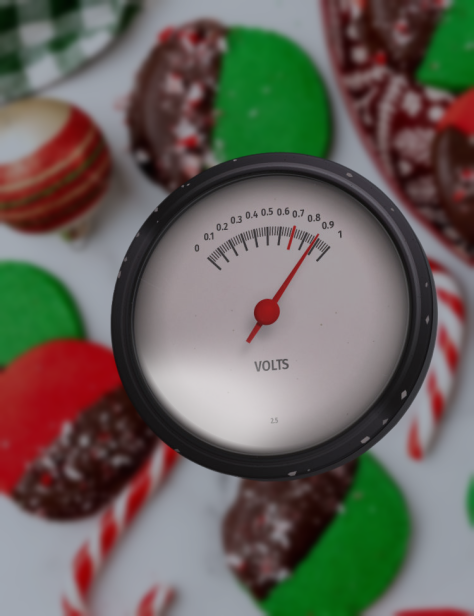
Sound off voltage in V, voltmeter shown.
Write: 0.9 V
